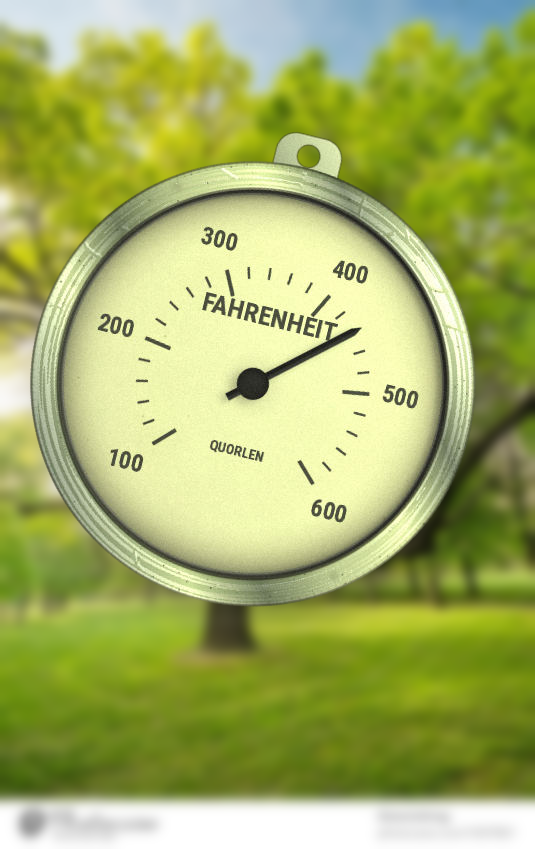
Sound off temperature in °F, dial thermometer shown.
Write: 440 °F
